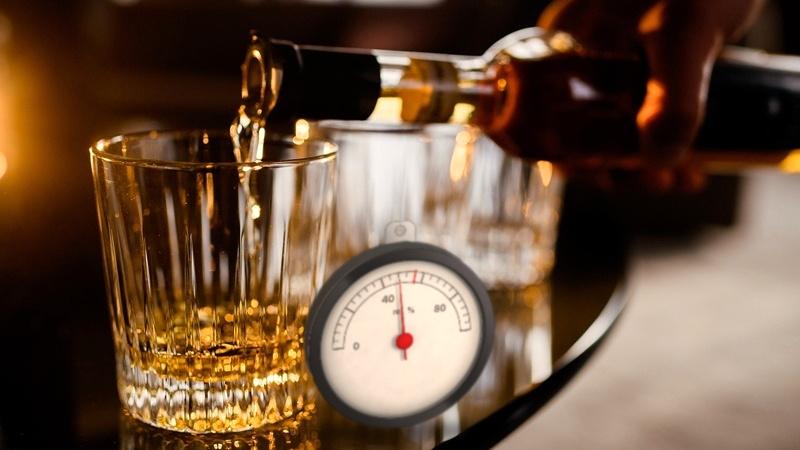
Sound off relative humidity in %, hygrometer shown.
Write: 48 %
